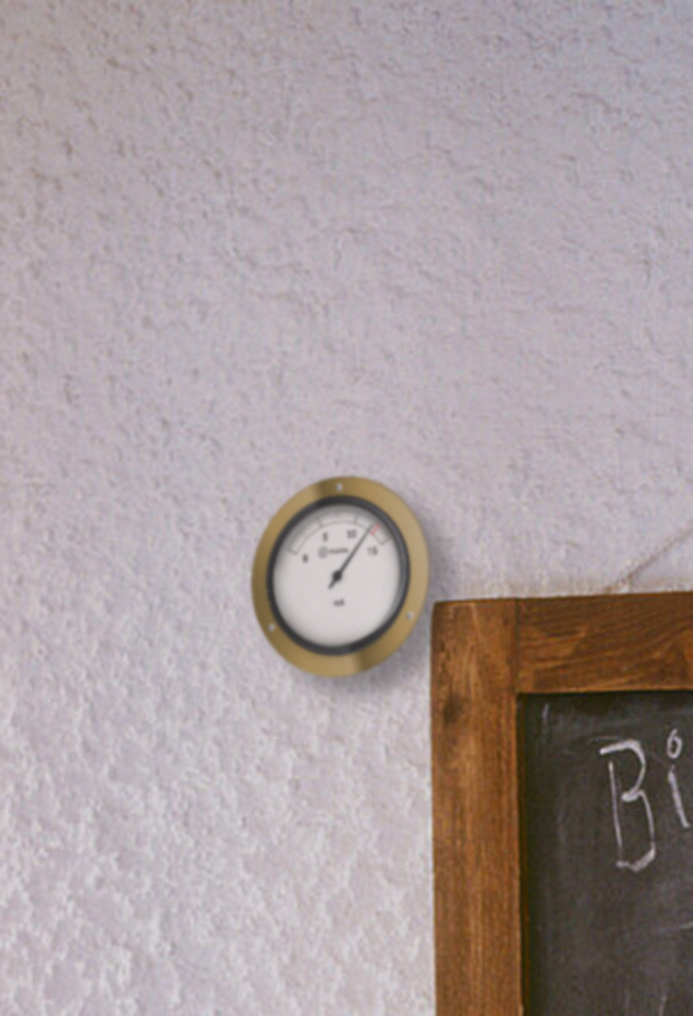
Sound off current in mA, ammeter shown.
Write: 12.5 mA
